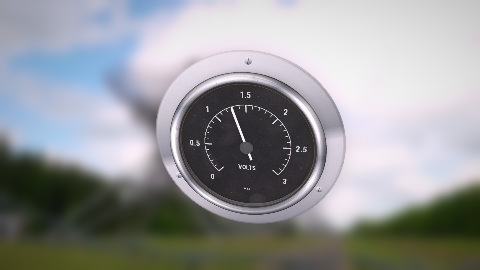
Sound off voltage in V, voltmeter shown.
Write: 1.3 V
